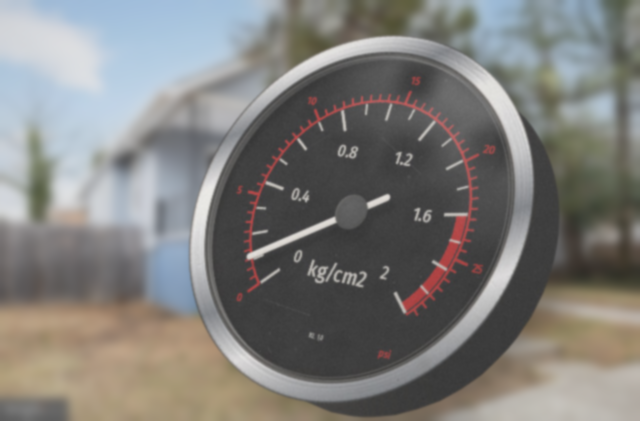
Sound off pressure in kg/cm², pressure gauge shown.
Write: 0.1 kg/cm²
